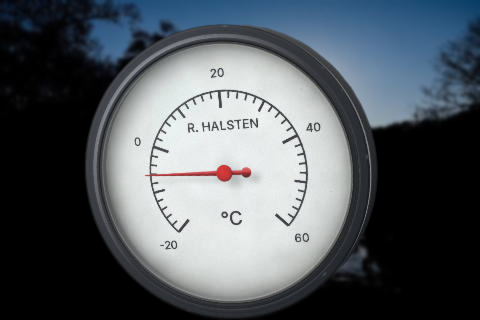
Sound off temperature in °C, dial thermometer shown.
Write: -6 °C
